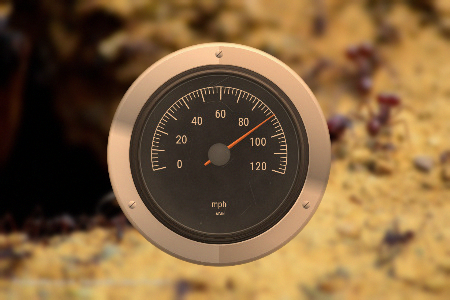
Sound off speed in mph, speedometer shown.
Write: 90 mph
